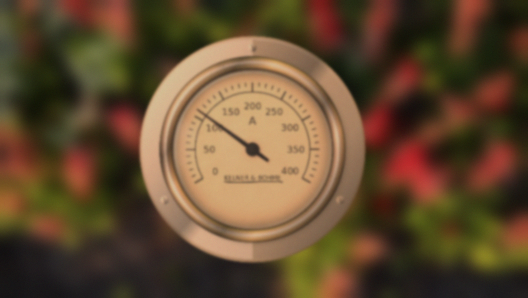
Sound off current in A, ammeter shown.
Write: 110 A
